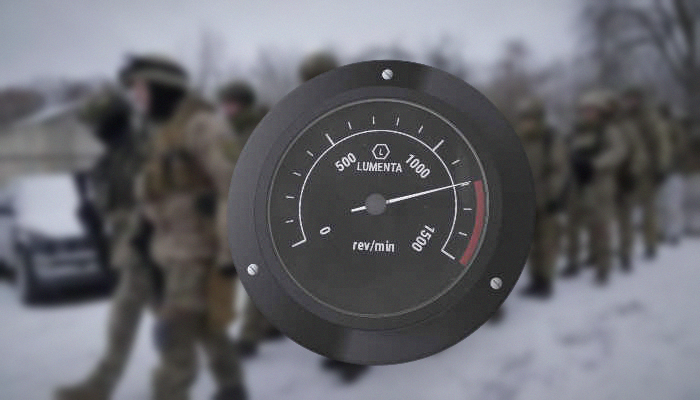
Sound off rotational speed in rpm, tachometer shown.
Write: 1200 rpm
